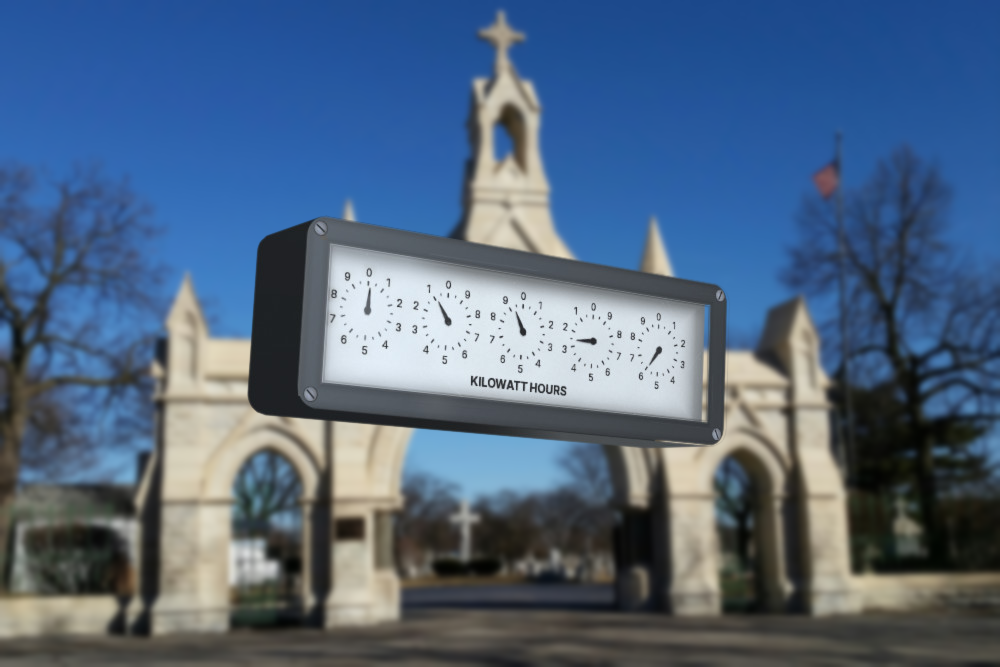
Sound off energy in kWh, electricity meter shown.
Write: 926 kWh
